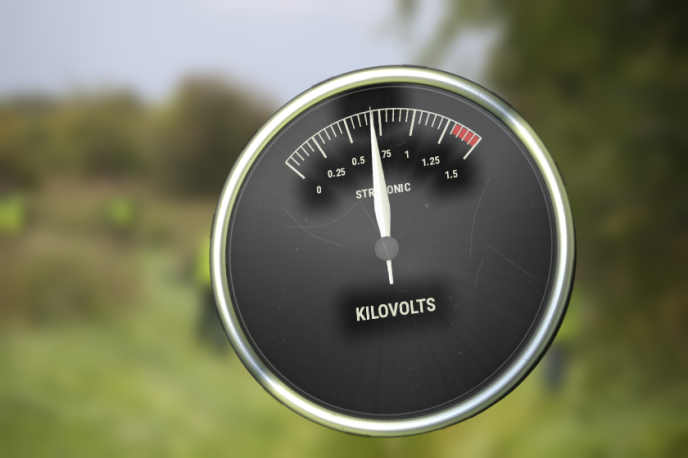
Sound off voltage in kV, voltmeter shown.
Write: 0.7 kV
